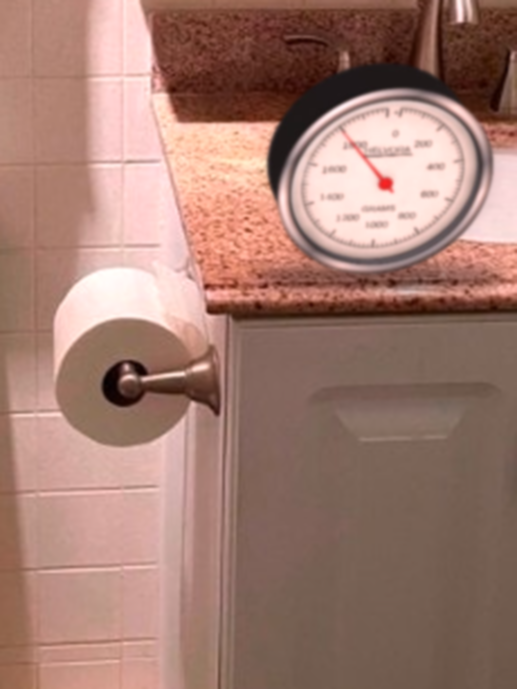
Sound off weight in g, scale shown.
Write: 1800 g
